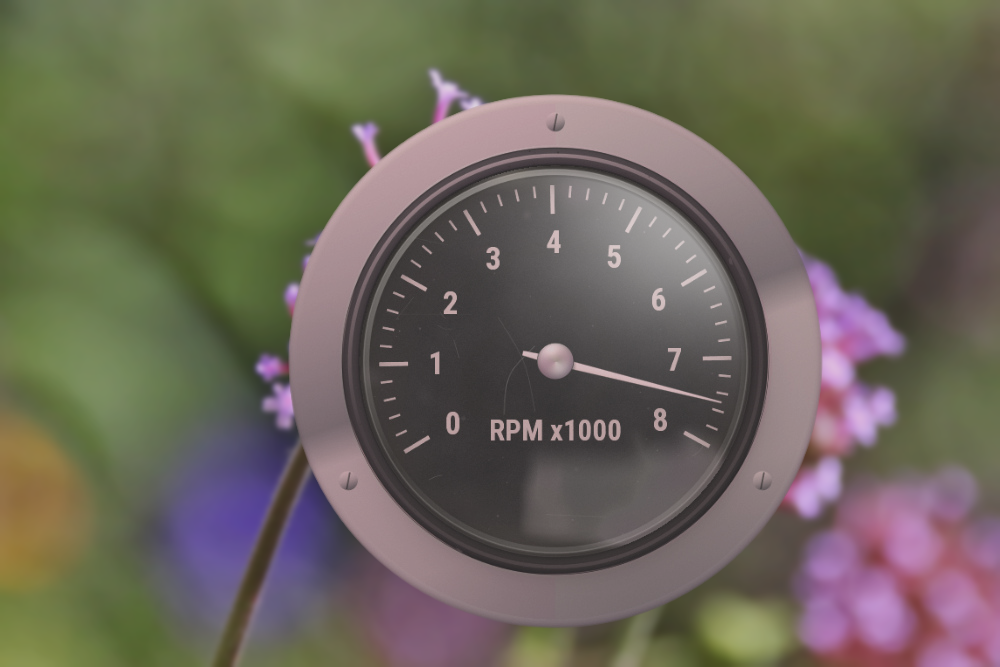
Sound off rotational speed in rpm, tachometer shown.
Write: 7500 rpm
